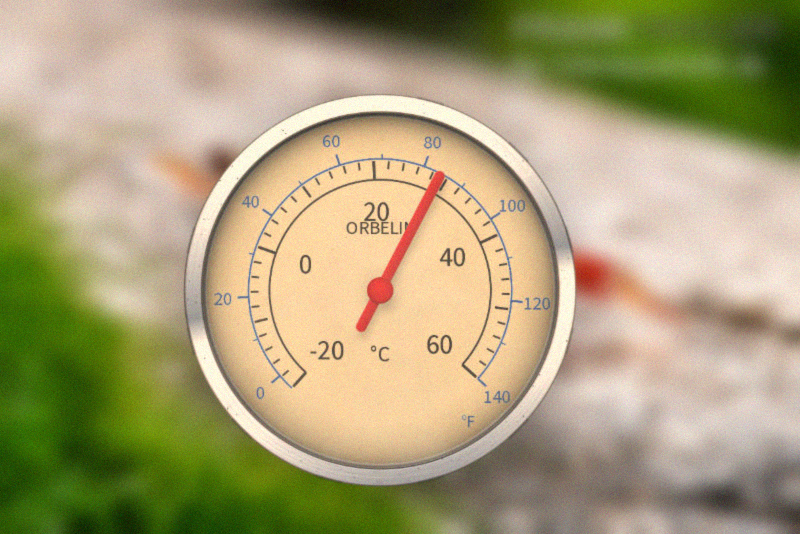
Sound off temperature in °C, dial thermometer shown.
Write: 29 °C
